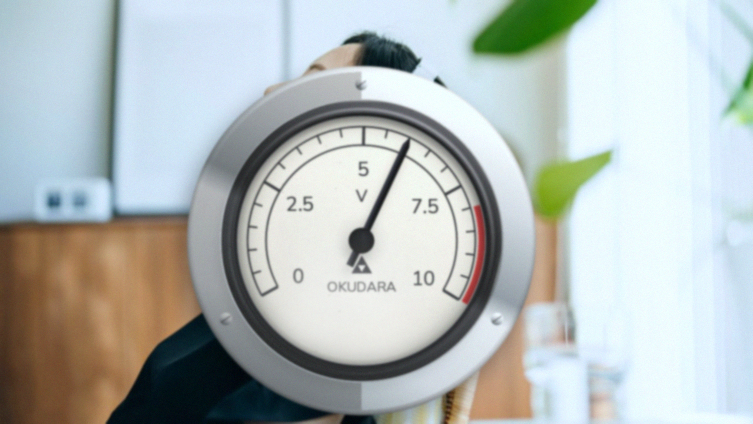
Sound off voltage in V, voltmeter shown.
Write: 6 V
